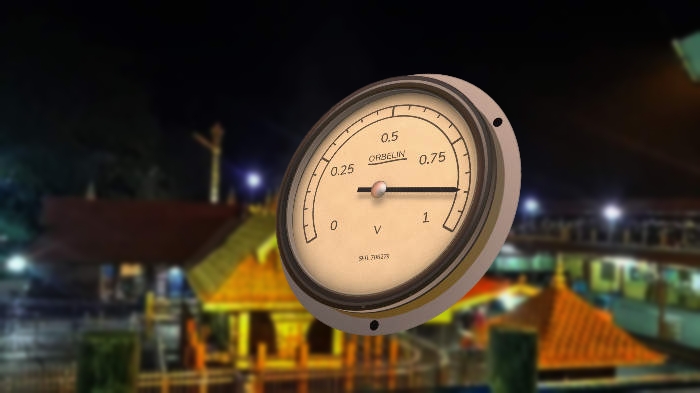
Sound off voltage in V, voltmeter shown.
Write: 0.9 V
